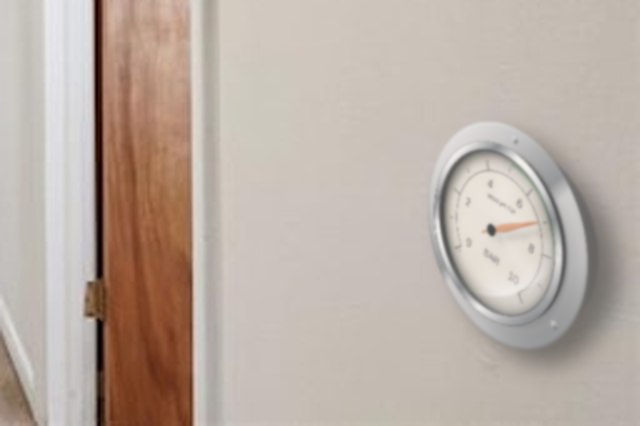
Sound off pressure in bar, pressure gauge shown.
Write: 7 bar
